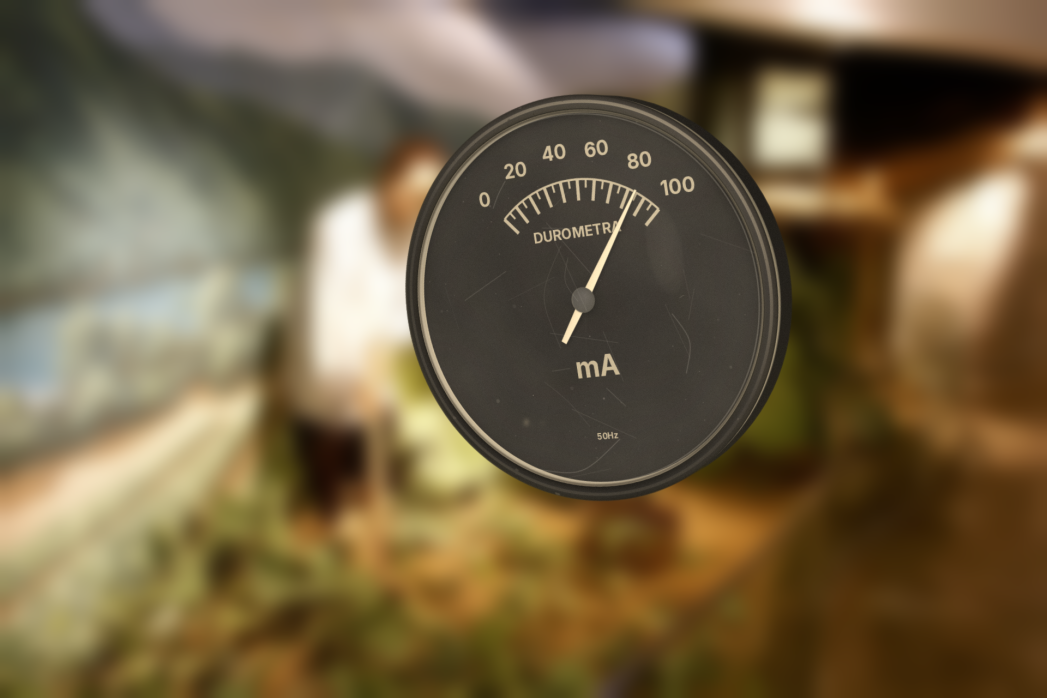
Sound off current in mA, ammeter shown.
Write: 85 mA
